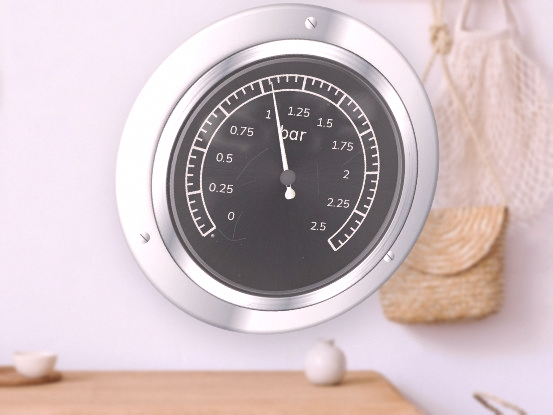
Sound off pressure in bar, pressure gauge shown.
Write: 1.05 bar
